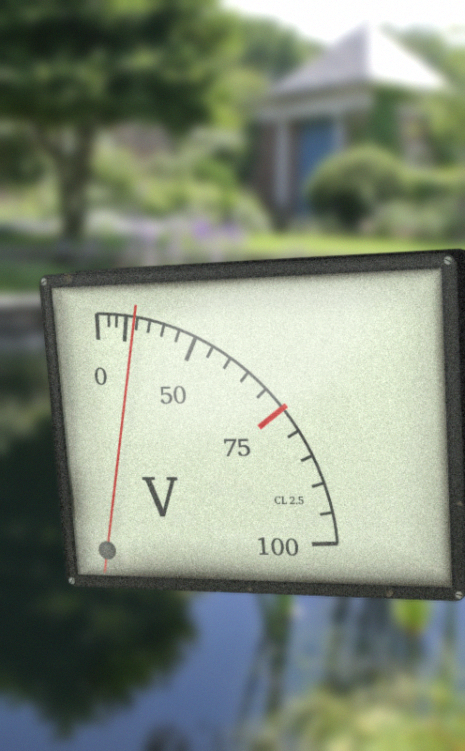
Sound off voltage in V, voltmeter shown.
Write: 30 V
